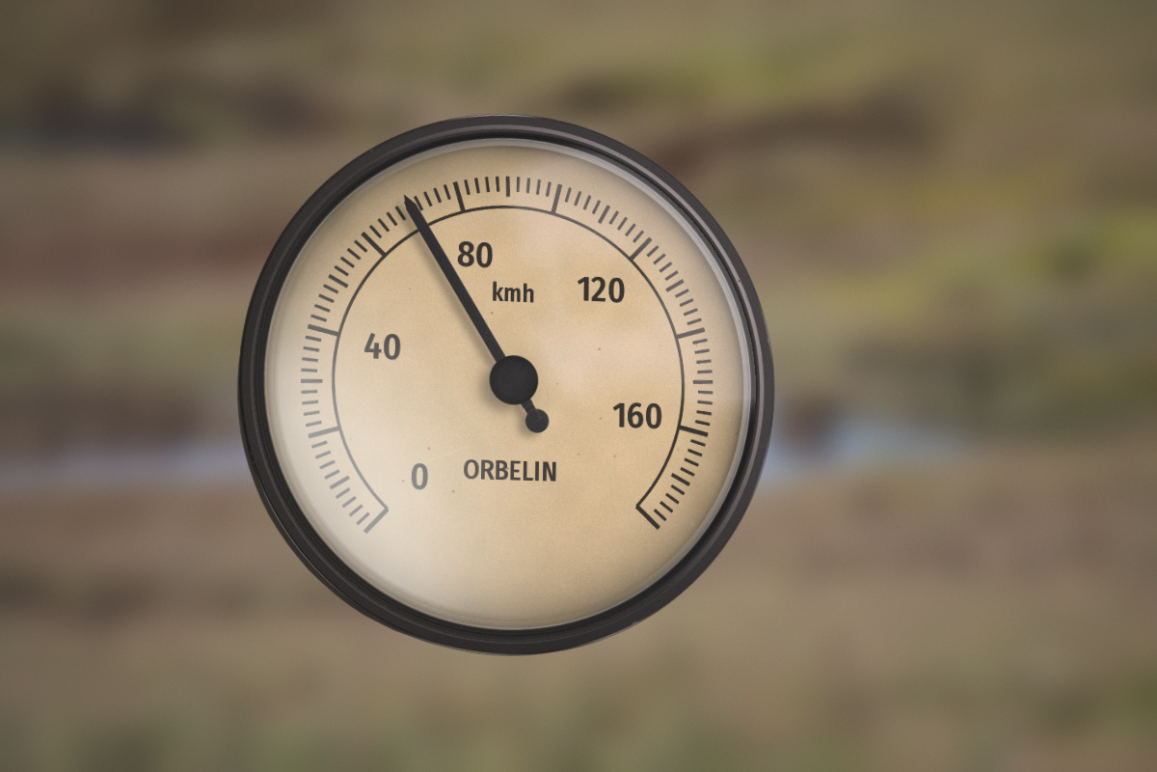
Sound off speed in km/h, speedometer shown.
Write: 70 km/h
